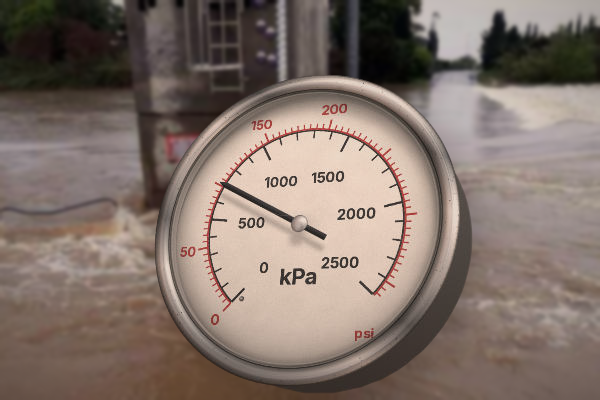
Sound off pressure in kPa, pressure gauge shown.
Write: 700 kPa
